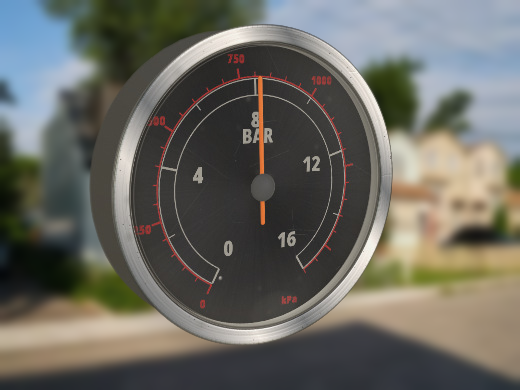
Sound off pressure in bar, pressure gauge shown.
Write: 8 bar
